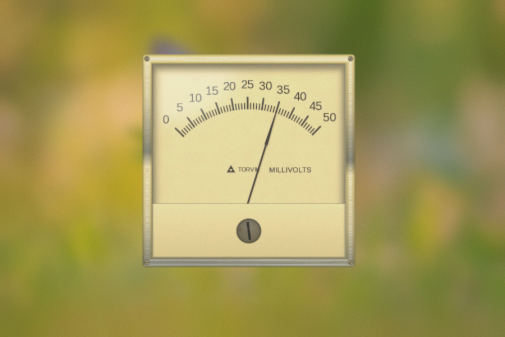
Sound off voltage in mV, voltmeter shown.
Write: 35 mV
